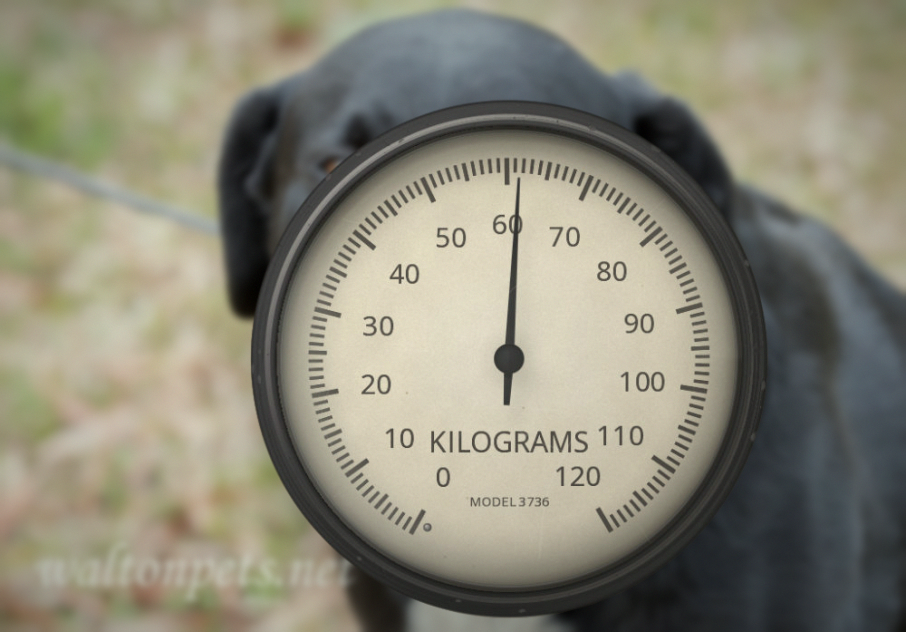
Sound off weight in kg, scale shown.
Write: 61.5 kg
